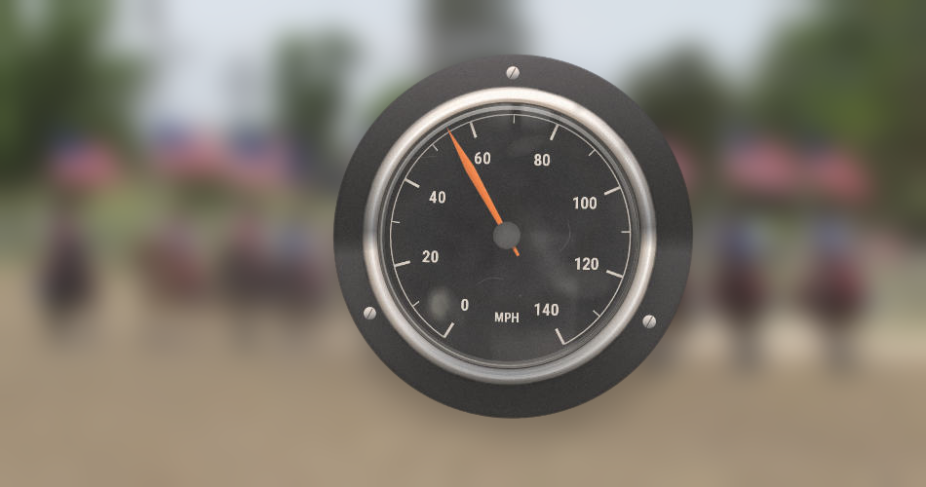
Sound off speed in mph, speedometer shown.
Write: 55 mph
